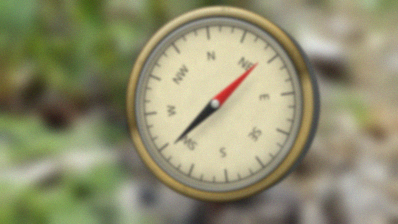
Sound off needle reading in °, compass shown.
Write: 55 °
